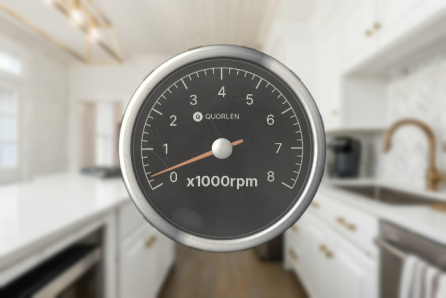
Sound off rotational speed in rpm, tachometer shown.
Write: 300 rpm
